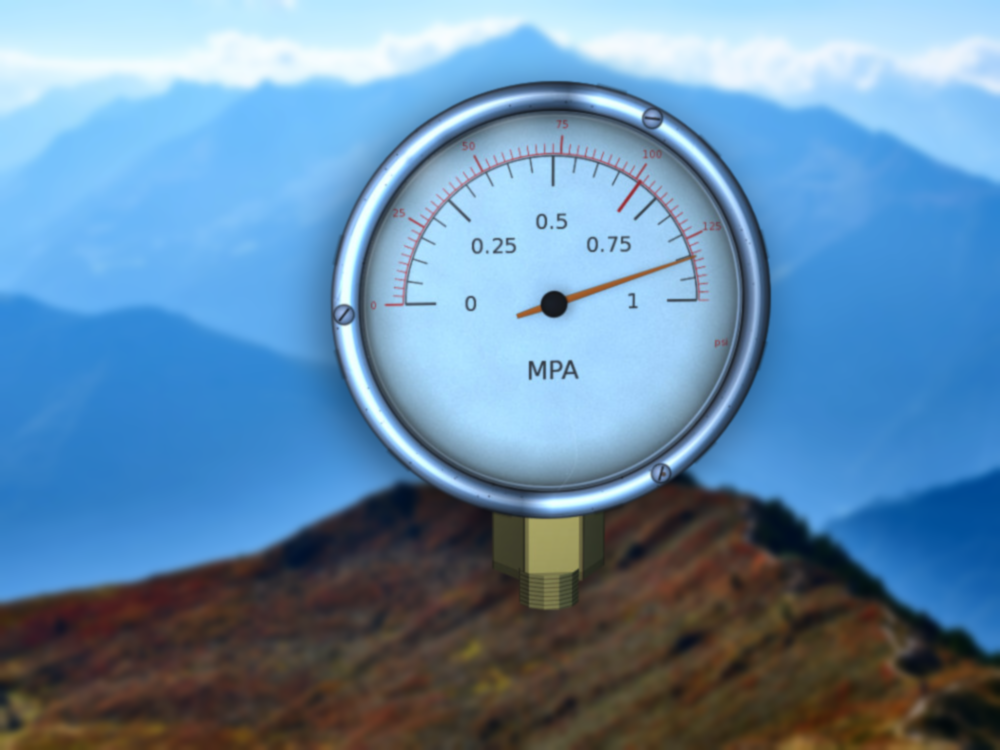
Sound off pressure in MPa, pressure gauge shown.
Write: 0.9 MPa
